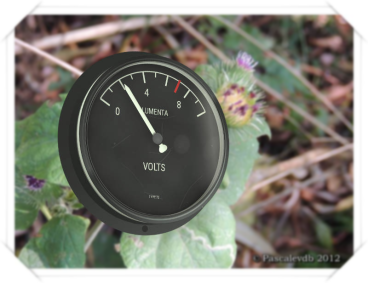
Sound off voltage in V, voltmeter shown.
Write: 2 V
